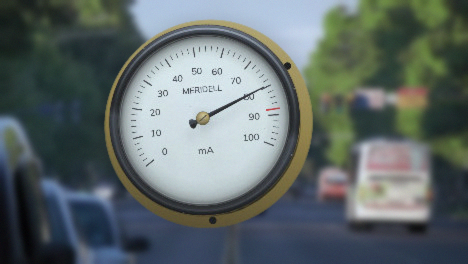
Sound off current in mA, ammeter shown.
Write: 80 mA
